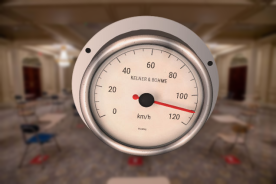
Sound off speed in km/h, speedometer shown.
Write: 110 km/h
